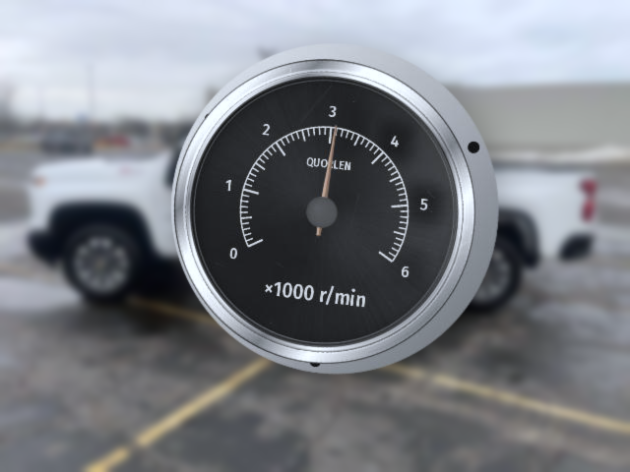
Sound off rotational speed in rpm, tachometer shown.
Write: 3100 rpm
